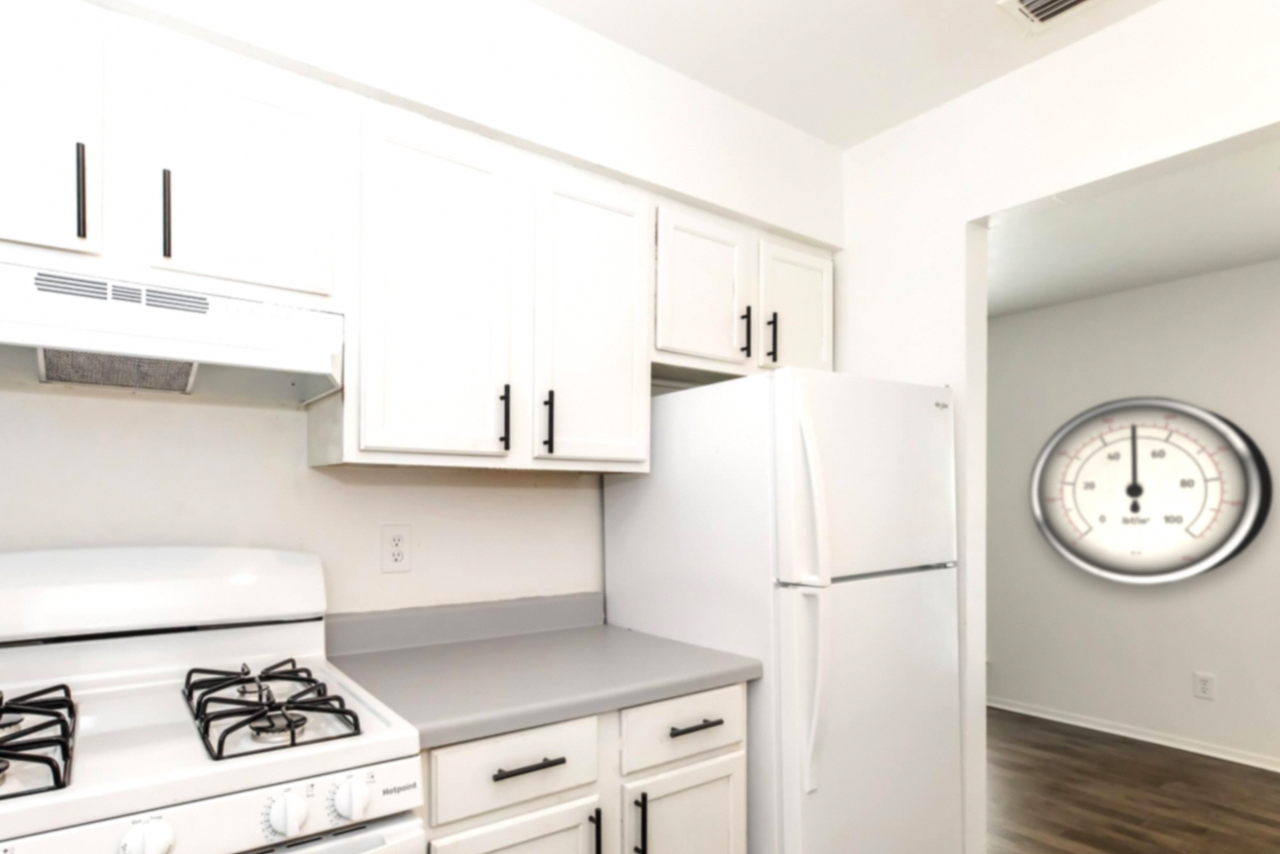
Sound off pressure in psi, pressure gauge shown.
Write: 50 psi
